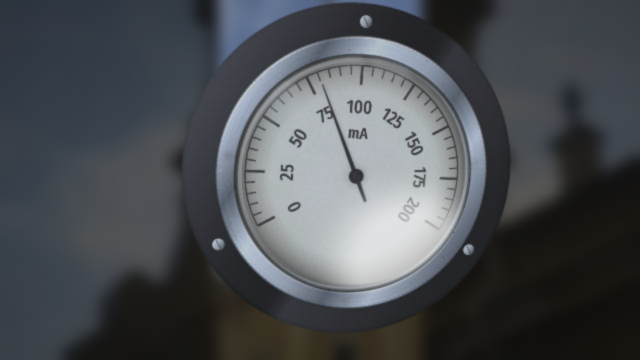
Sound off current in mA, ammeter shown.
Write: 80 mA
